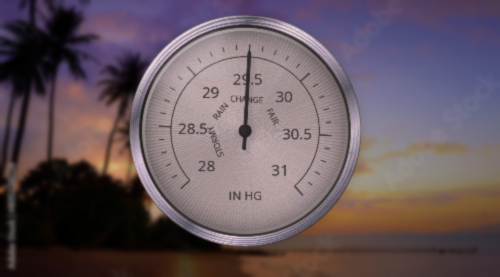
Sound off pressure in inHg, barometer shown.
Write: 29.5 inHg
